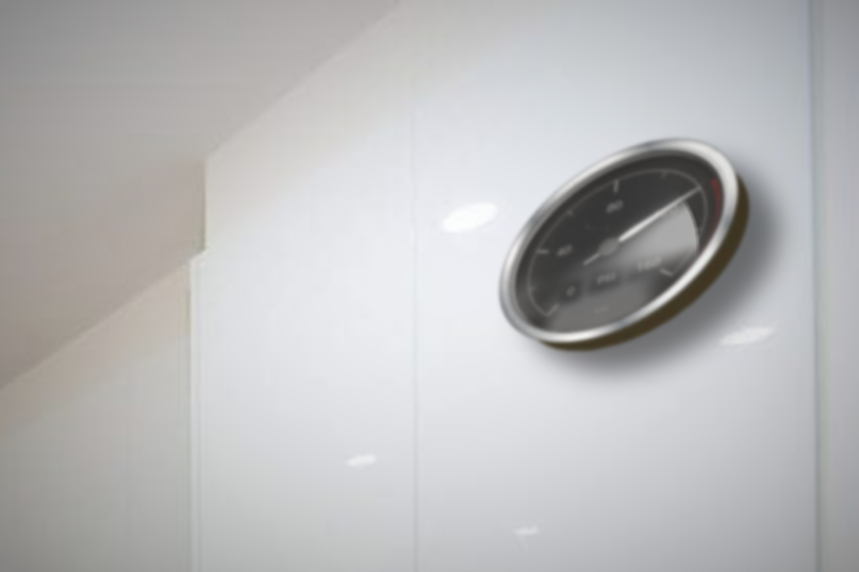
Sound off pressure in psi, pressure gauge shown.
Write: 120 psi
